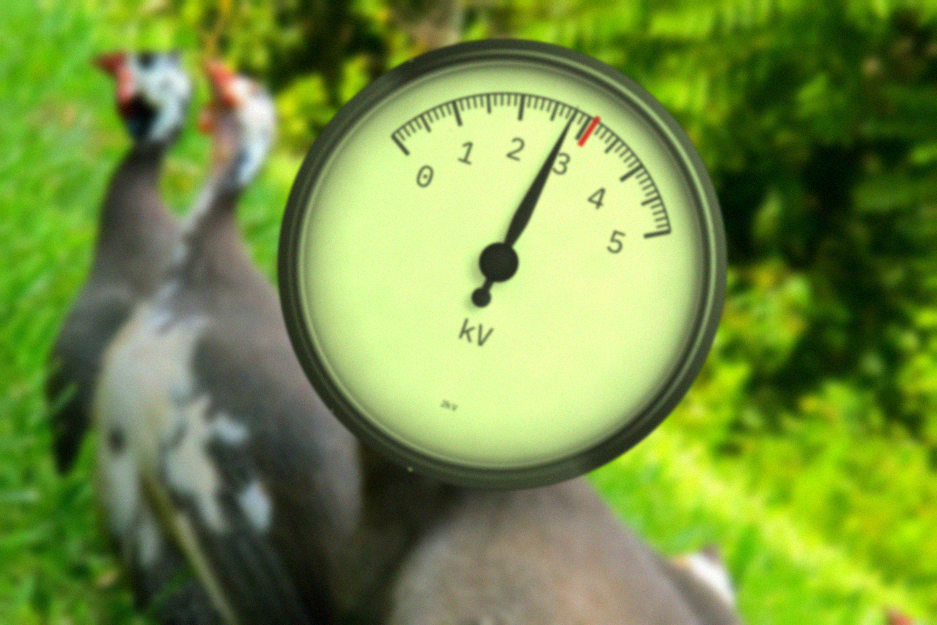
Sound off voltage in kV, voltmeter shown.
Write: 2.8 kV
